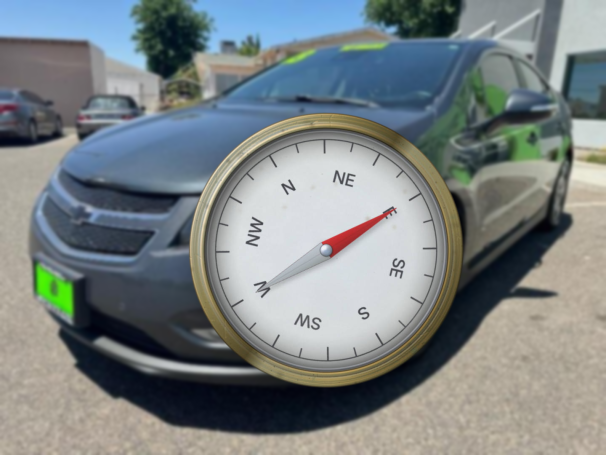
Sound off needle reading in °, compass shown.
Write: 90 °
